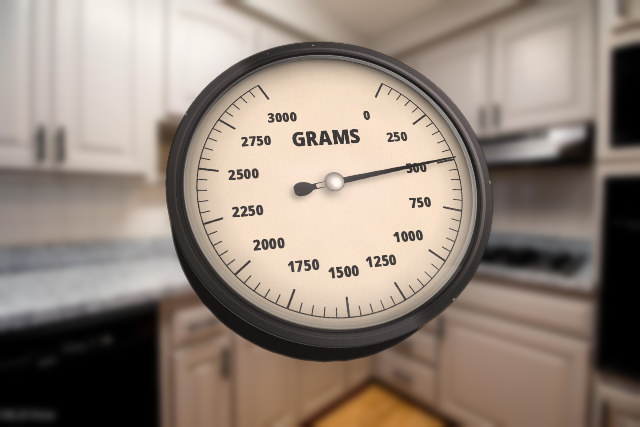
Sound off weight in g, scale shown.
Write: 500 g
